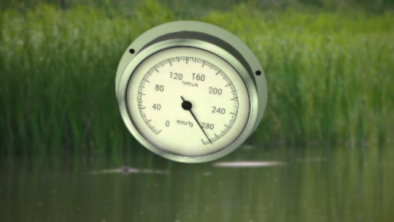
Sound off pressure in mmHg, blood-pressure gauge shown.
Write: 290 mmHg
